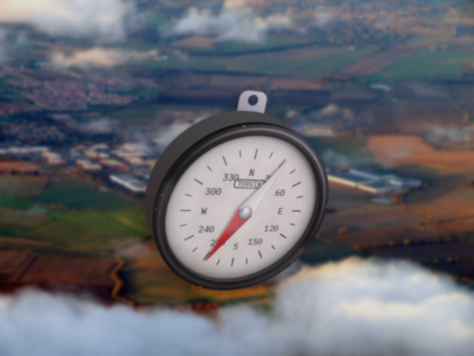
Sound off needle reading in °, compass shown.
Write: 210 °
